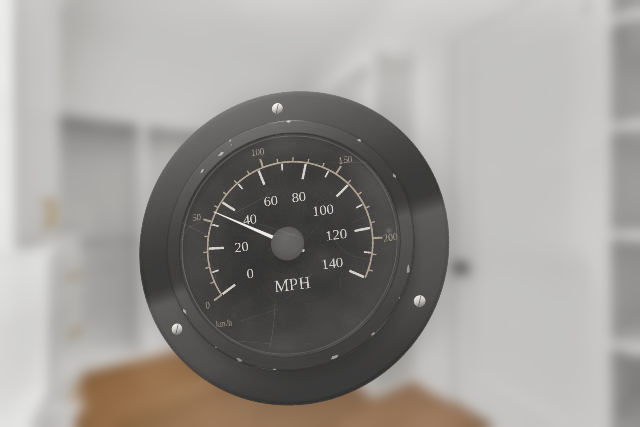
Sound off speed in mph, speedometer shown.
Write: 35 mph
